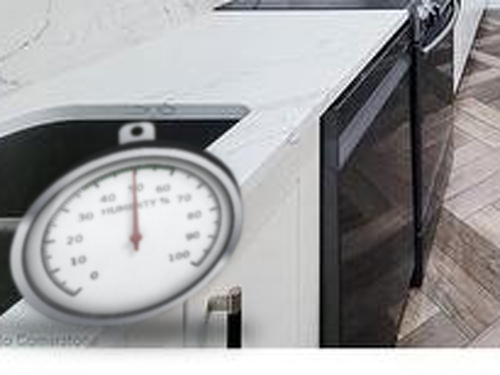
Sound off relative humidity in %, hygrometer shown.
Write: 50 %
